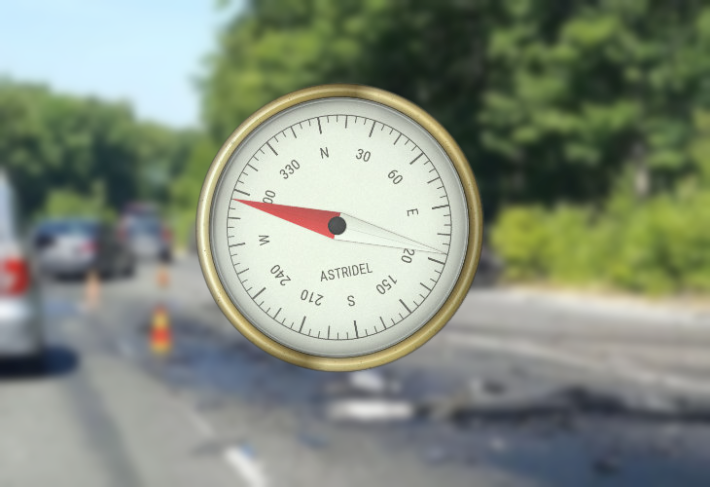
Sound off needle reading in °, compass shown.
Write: 295 °
